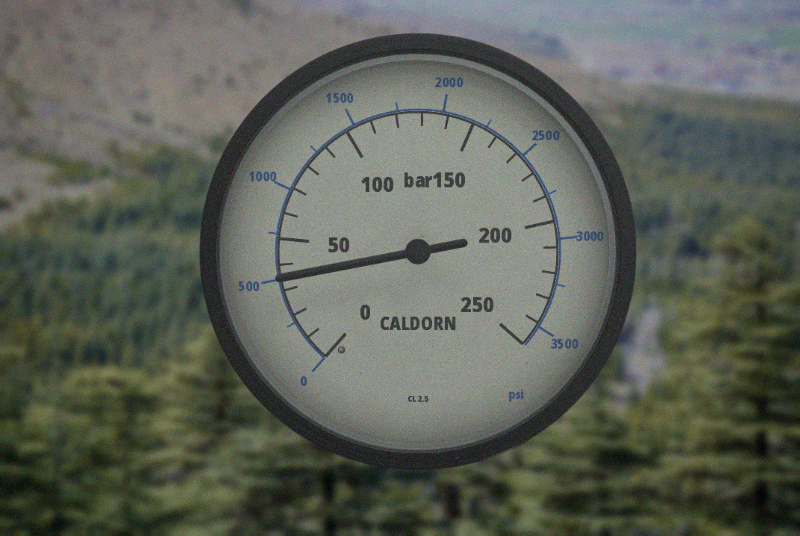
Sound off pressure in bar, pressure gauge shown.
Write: 35 bar
